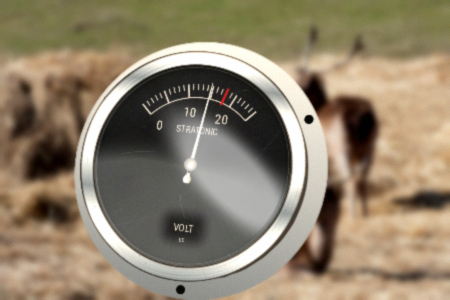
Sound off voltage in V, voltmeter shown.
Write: 15 V
